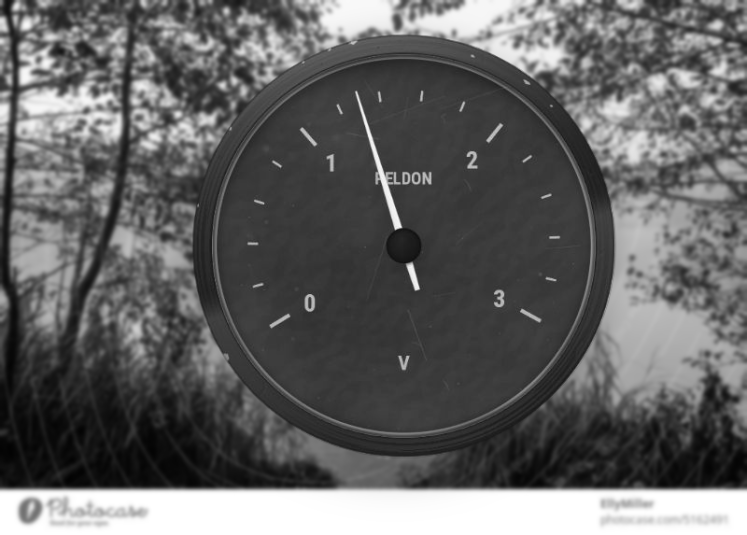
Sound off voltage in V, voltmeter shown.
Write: 1.3 V
